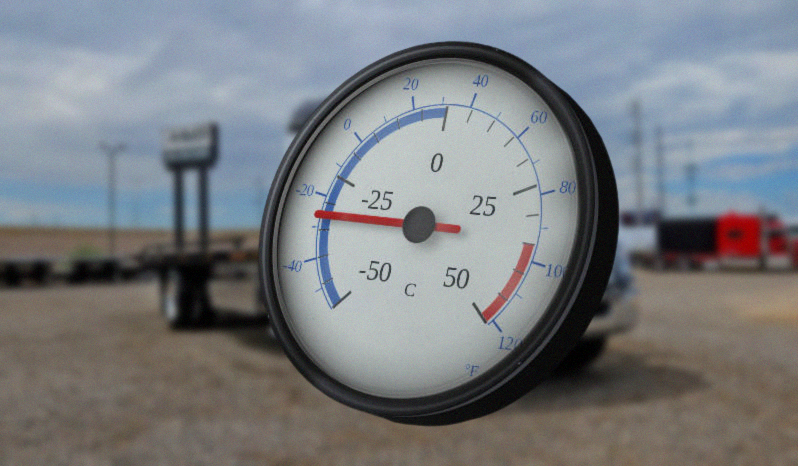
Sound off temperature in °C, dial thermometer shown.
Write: -32.5 °C
